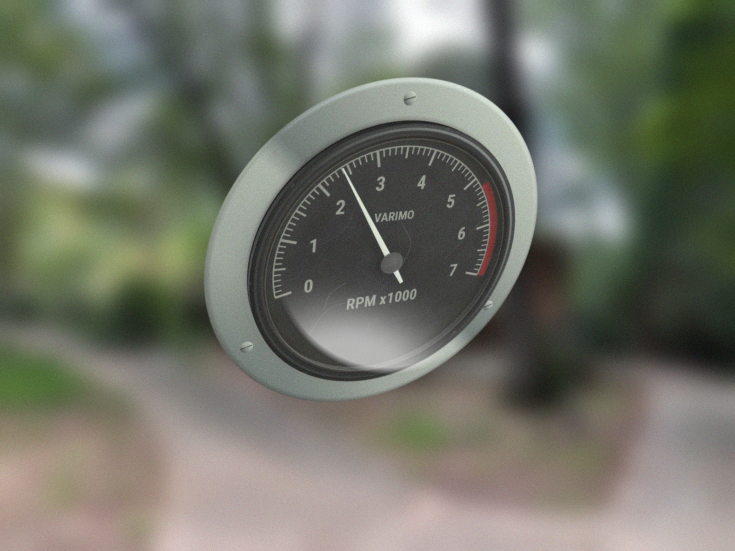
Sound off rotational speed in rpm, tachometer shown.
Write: 2400 rpm
